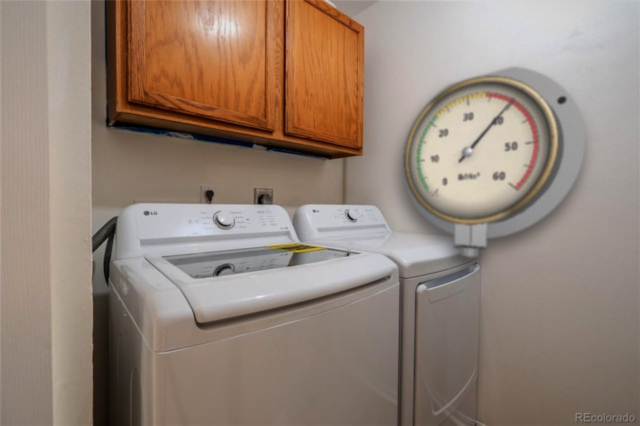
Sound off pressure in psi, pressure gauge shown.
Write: 40 psi
